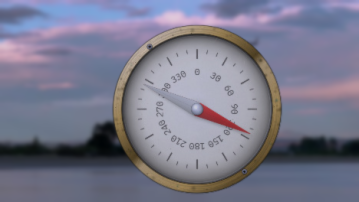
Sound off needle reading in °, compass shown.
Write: 115 °
